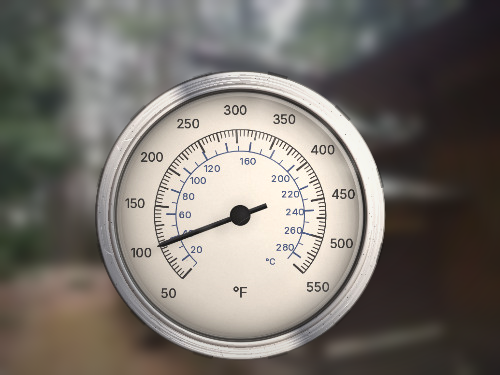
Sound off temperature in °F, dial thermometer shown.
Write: 100 °F
